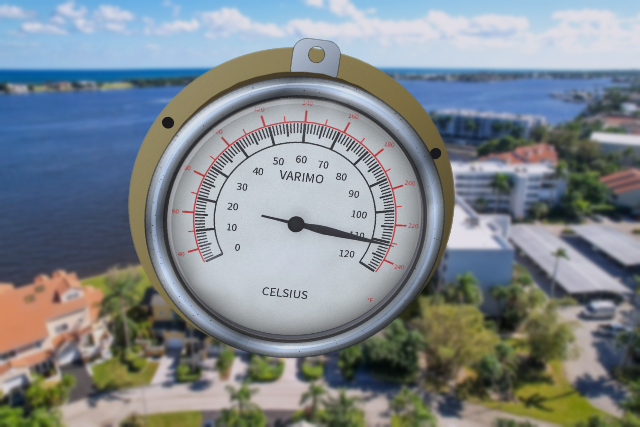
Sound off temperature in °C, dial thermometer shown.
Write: 110 °C
